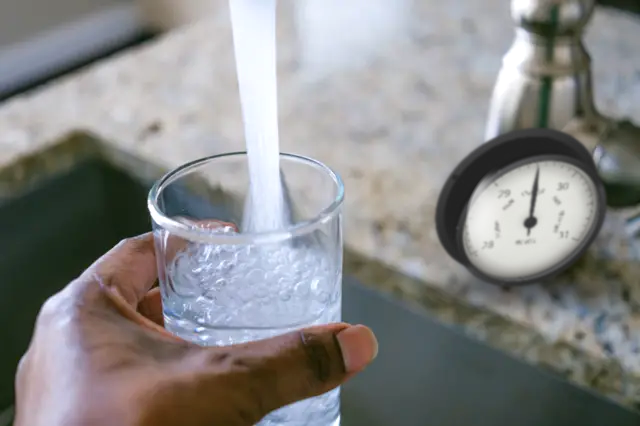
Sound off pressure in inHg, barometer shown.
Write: 29.5 inHg
